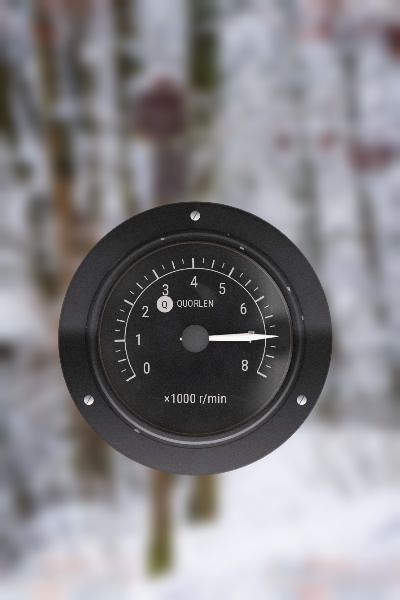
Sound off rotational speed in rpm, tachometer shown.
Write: 7000 rpm
